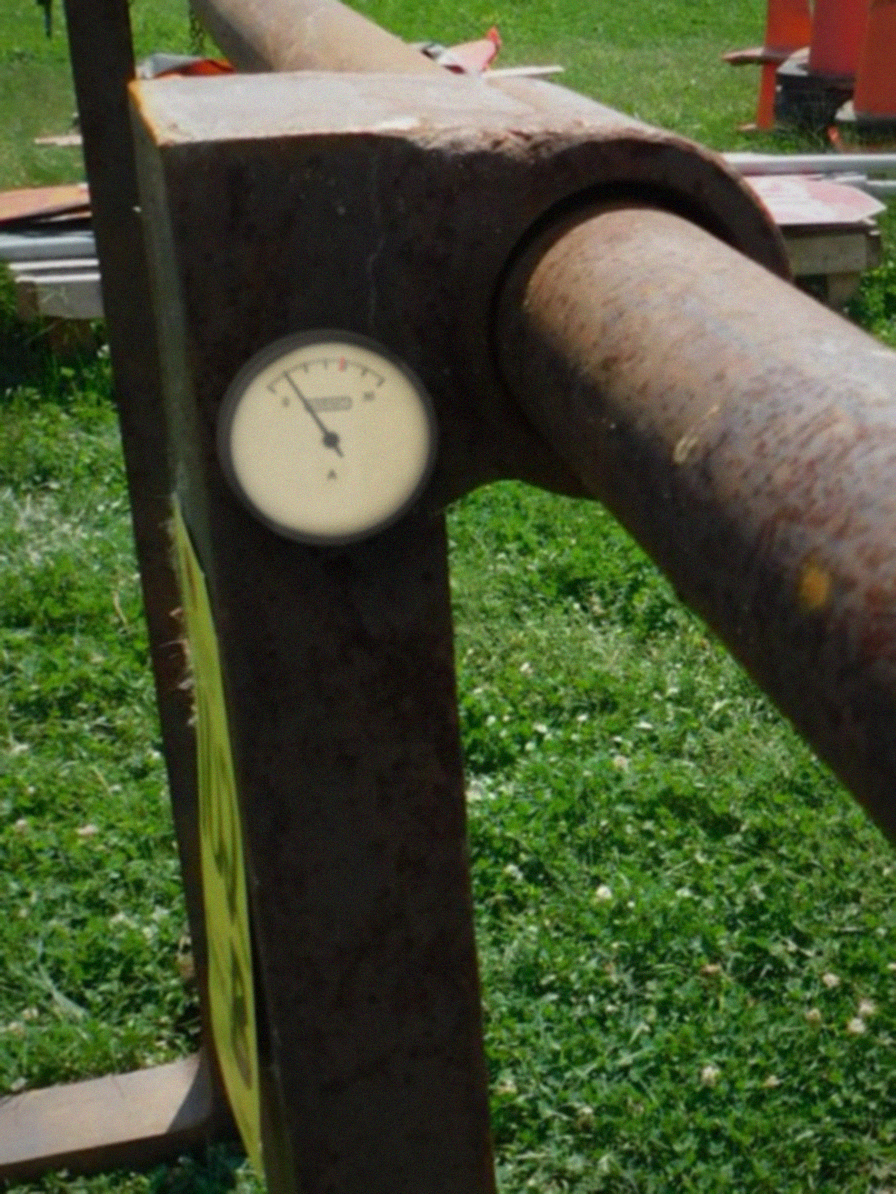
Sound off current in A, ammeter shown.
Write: 5 A
